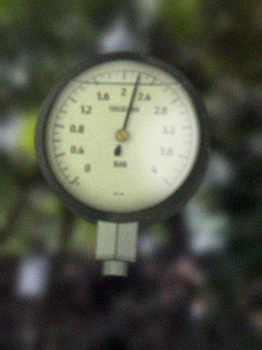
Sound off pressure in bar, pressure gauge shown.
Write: 2.2 bar
